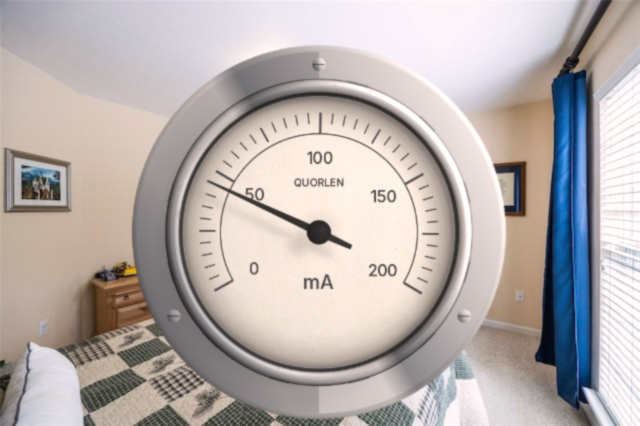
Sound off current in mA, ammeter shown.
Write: 45 mA
